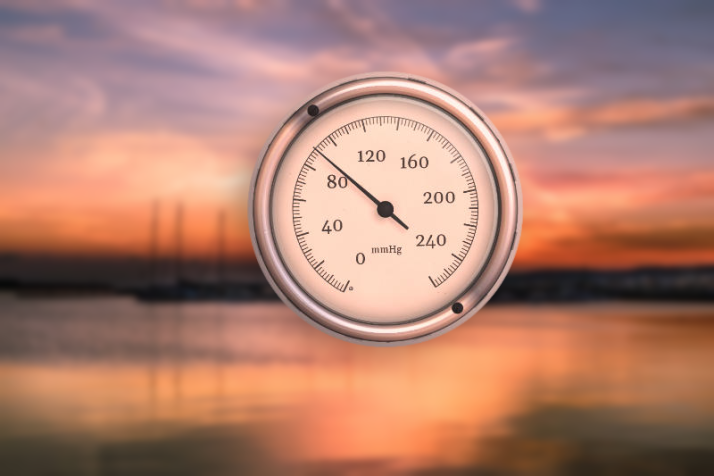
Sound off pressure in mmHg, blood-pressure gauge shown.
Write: 90 mmHg
